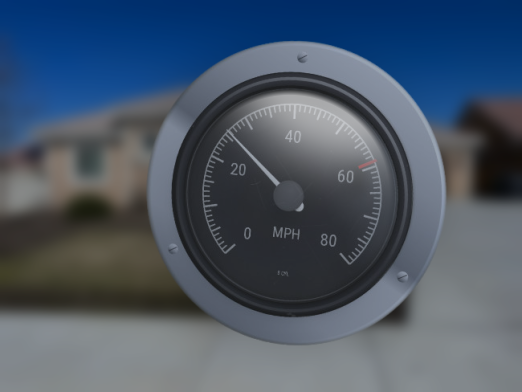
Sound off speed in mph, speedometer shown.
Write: 26 mph
